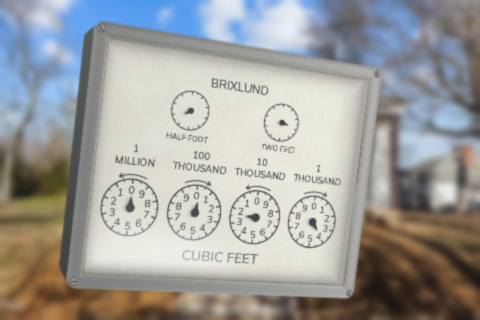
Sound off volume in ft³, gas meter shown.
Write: 2400 ft³
